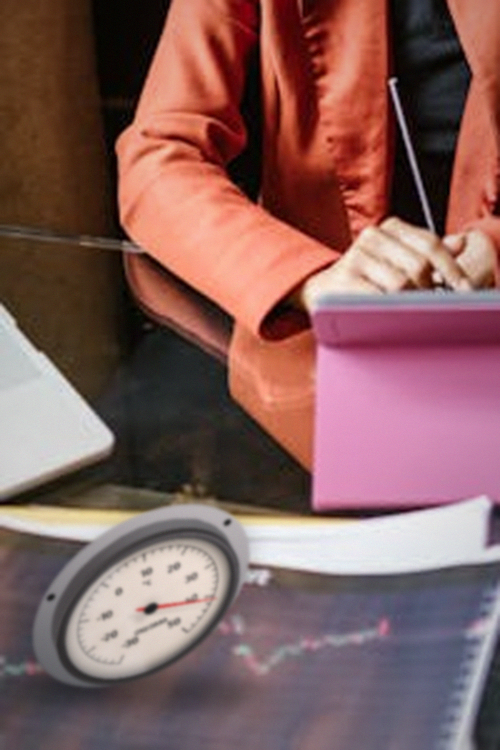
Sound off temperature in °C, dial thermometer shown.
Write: 40 °C
